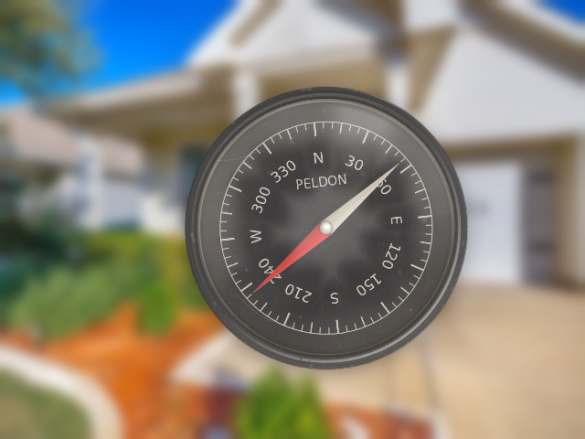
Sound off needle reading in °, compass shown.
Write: 235 °
